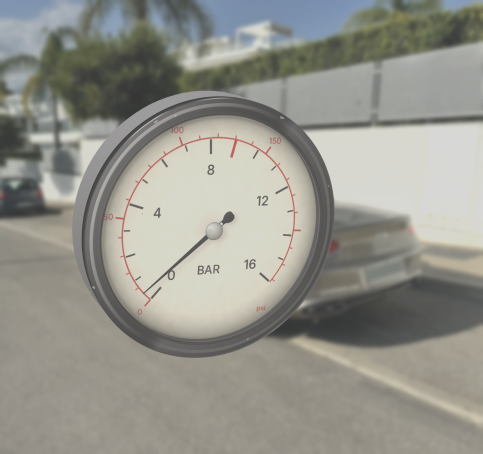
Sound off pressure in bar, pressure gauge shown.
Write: 0.5 bar
